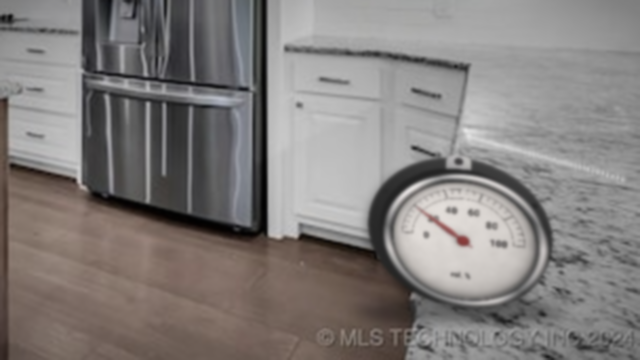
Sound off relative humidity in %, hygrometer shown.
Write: 20 %
